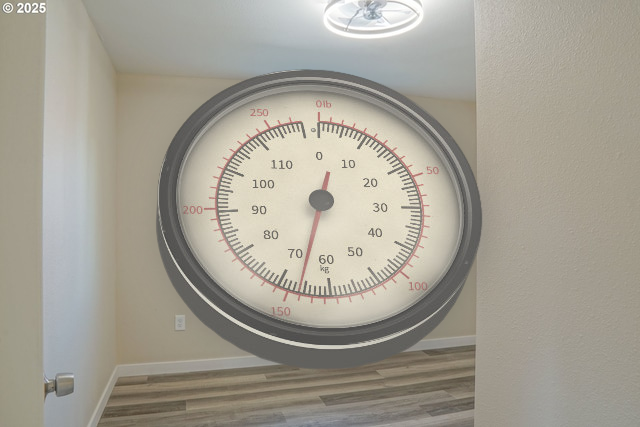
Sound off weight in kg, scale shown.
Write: 66 kg
